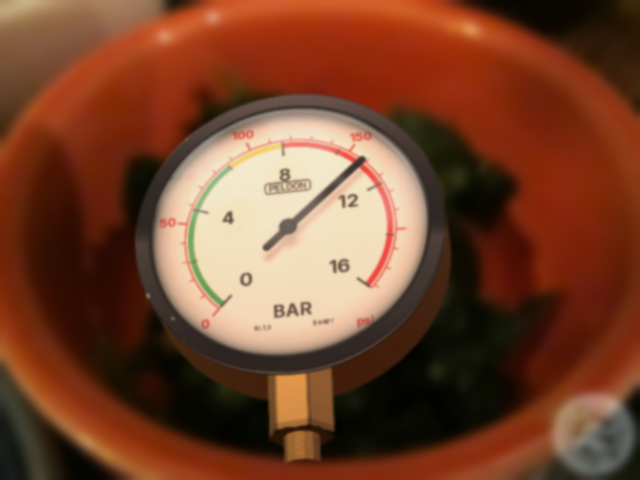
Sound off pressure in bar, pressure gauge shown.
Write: 11 bar
